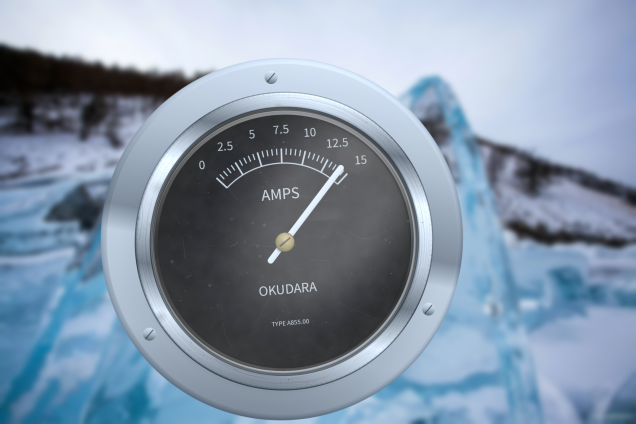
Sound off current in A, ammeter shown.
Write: 14 A
